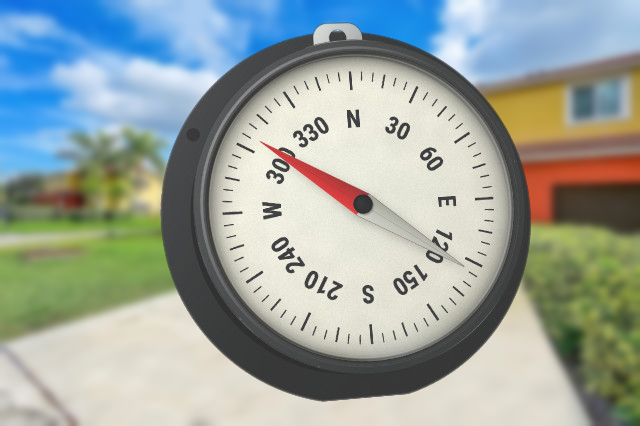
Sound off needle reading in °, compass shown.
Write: 305 °
